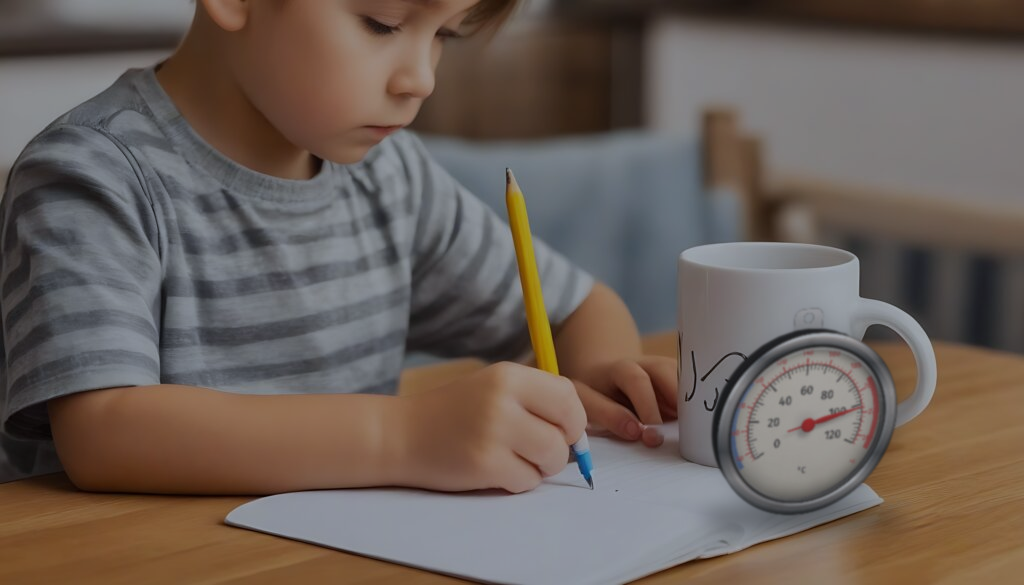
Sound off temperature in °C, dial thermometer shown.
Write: 100 °C
